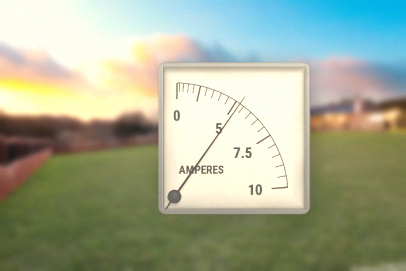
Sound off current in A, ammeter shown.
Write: 5.25 A
